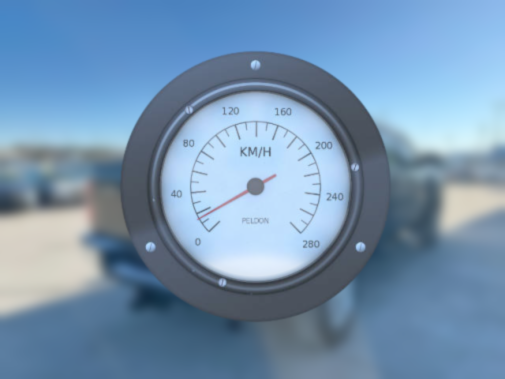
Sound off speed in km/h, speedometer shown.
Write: 15 km/h
